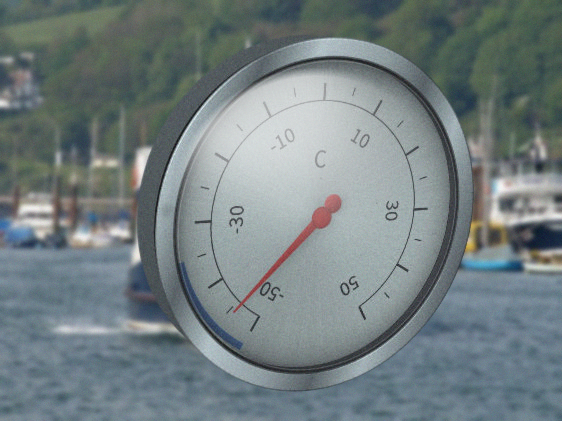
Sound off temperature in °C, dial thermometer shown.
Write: -45 °C
